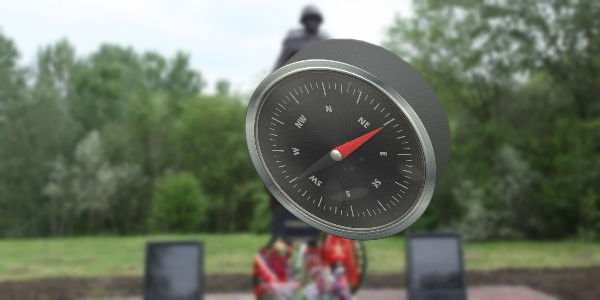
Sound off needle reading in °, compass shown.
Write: 60 °
